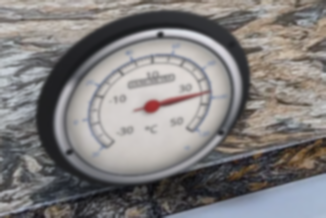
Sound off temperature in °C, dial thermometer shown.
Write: 35 °C
